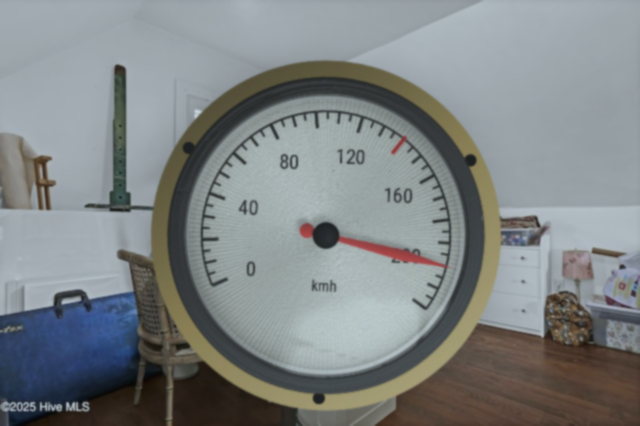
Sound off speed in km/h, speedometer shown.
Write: 200 km/h
